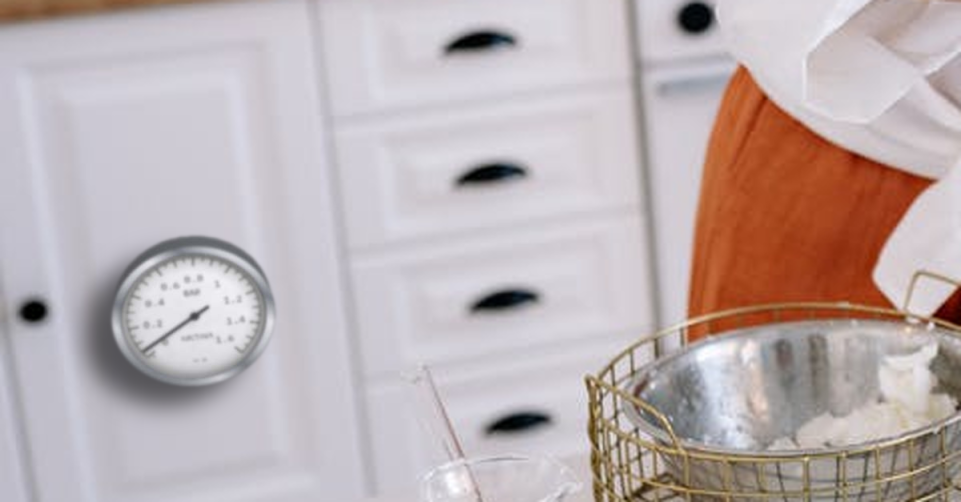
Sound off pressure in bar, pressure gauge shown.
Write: 0.05 bar
